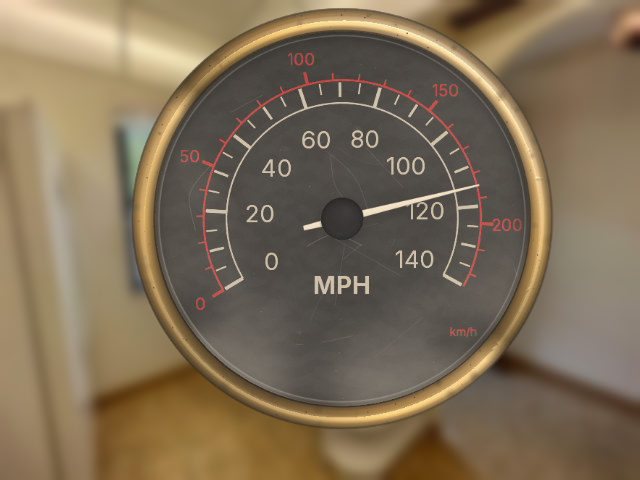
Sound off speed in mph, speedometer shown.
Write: 115 mph
